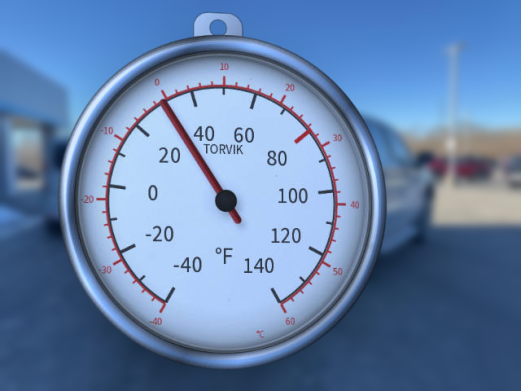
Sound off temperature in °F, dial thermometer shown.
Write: 30 °F
